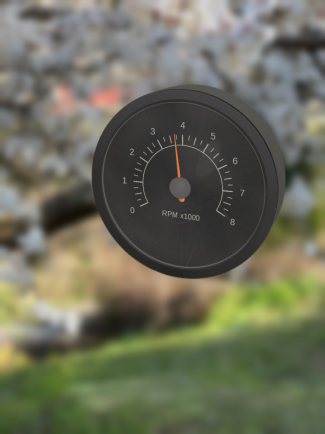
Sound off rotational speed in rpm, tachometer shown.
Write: 3750 rpm
